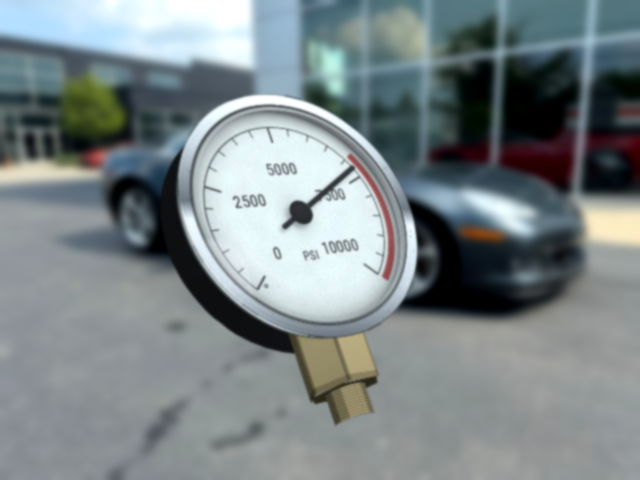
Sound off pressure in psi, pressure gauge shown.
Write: 7250 psi
